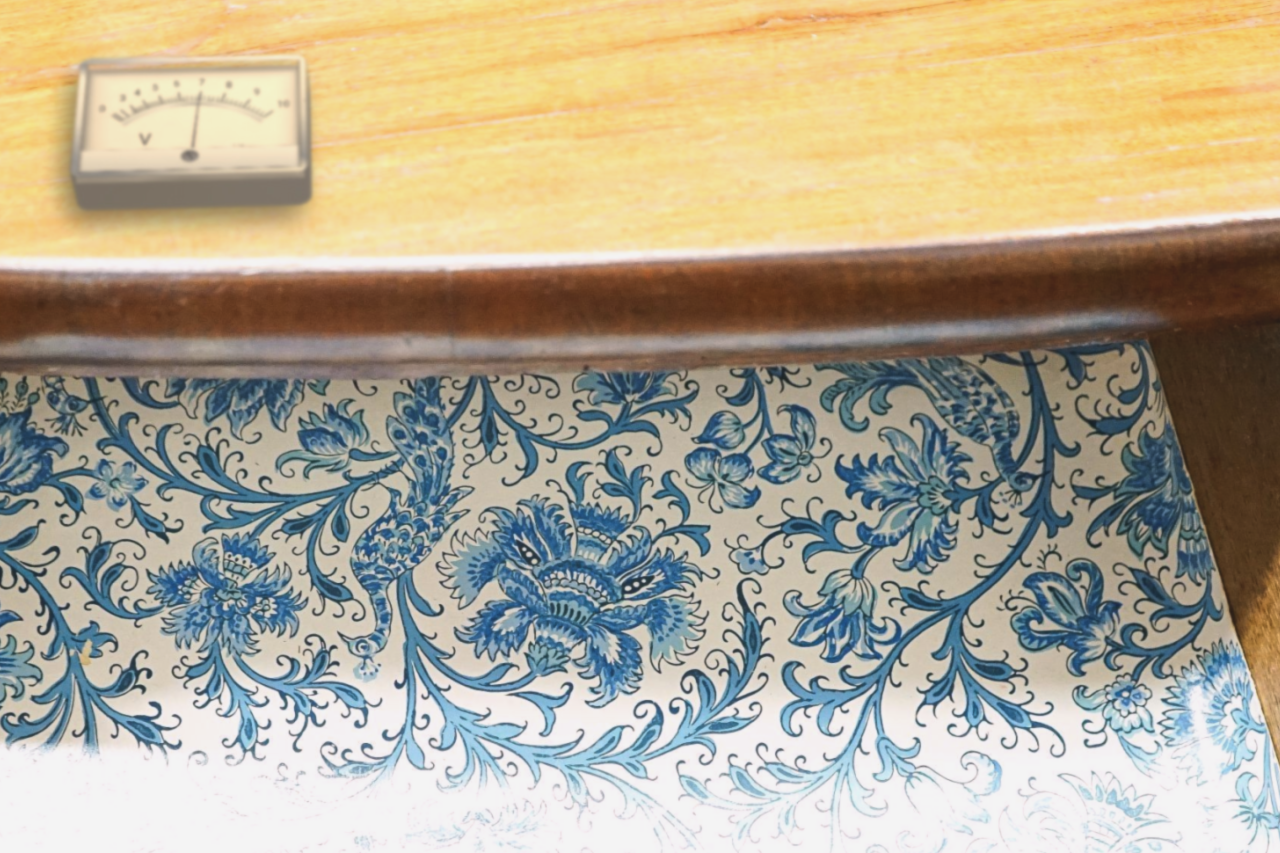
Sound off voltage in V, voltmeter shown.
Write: 7 V
